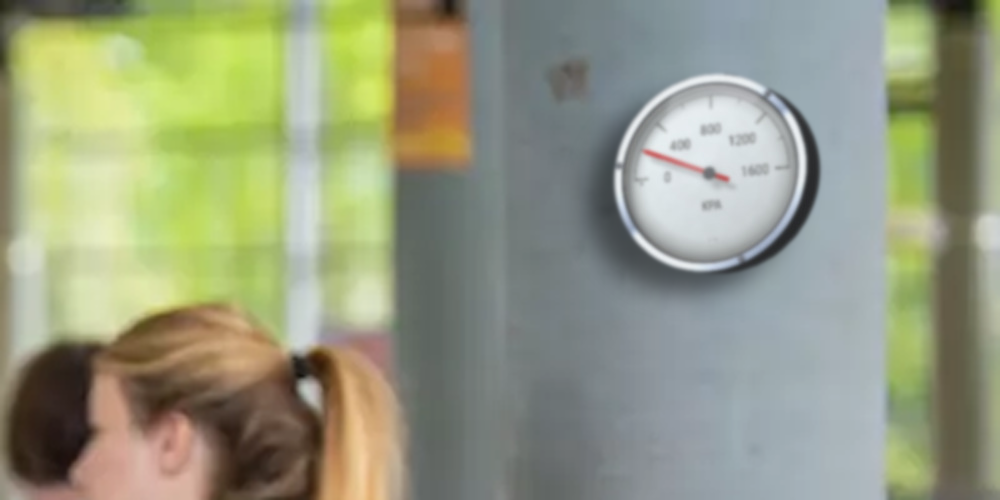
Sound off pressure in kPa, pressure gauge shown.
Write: 200 kPa
